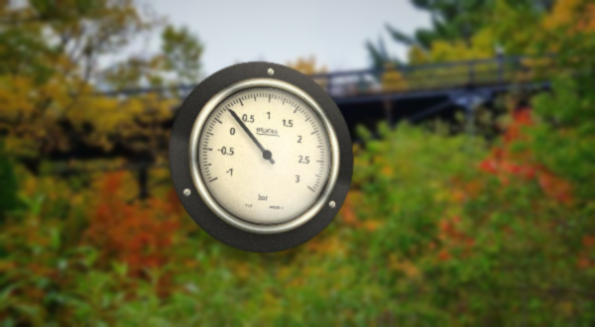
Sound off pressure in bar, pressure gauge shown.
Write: 0.25 bar
